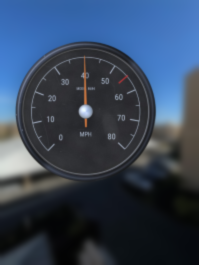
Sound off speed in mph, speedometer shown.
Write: 40 mph
